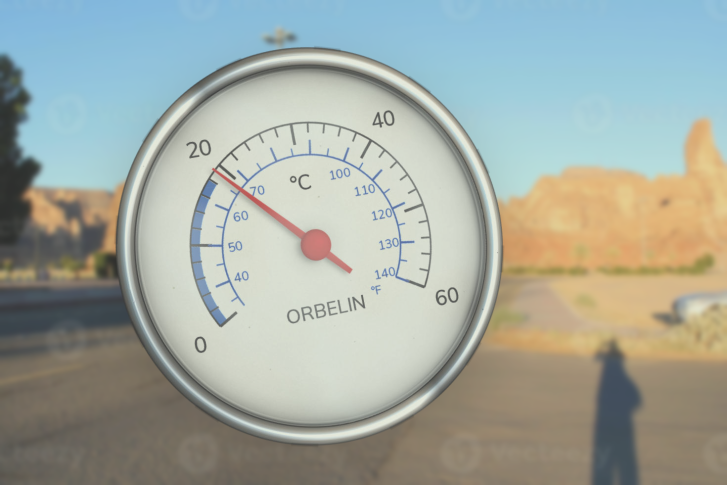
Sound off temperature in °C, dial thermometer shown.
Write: 19 °C
